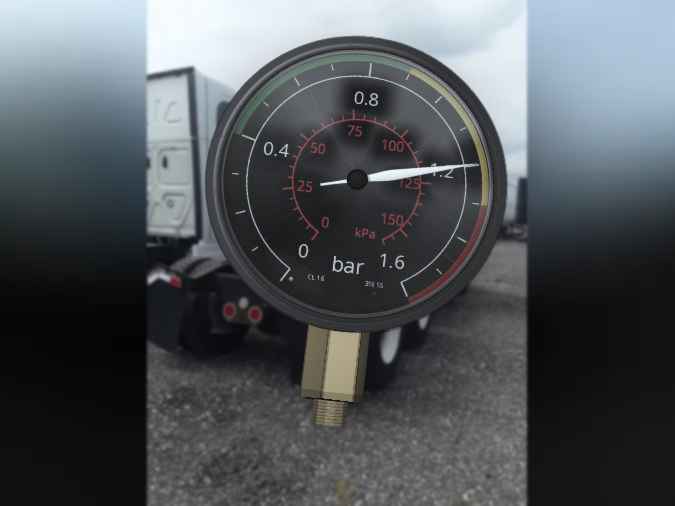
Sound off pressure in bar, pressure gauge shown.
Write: 1.2 bar
